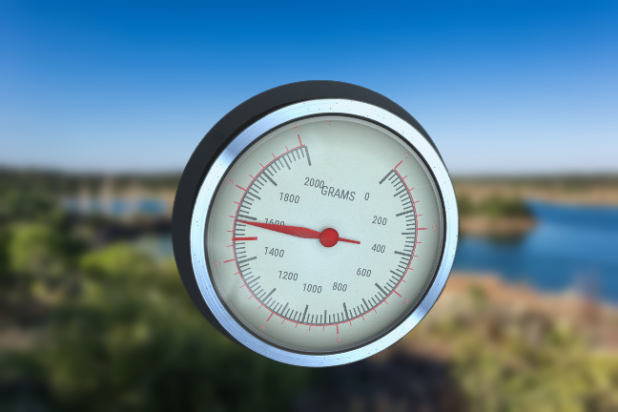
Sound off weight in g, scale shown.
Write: 1580 g
